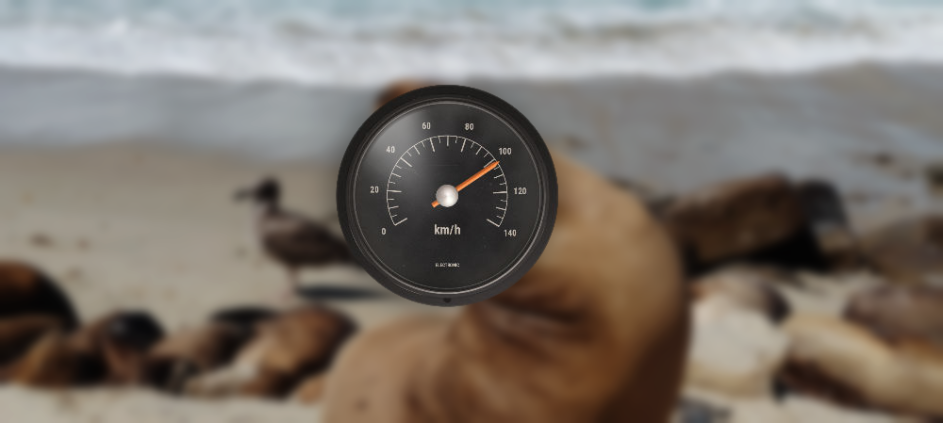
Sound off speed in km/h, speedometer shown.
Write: 102.5 km/h
